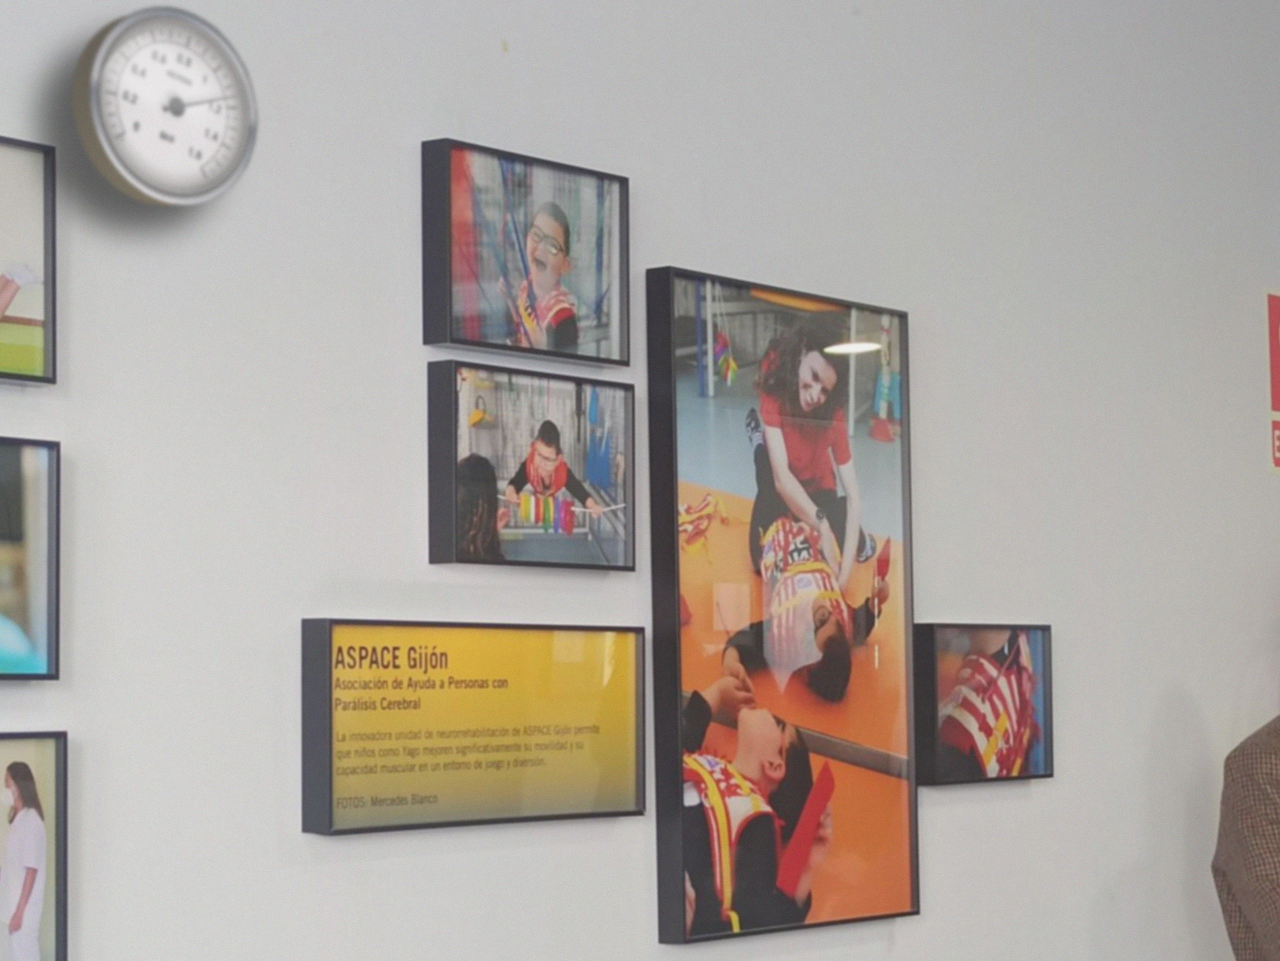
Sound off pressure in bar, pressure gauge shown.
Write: 1.15 bar
